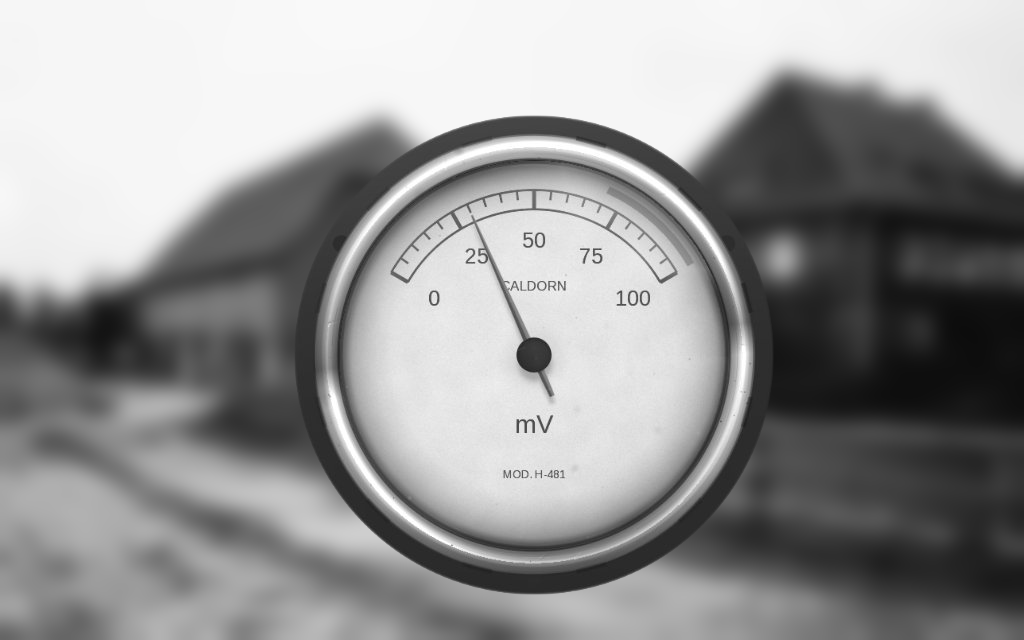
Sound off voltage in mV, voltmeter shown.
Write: 30 mV
